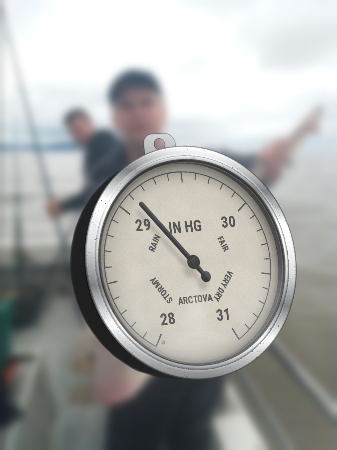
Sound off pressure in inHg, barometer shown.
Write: 29.1 inHg
